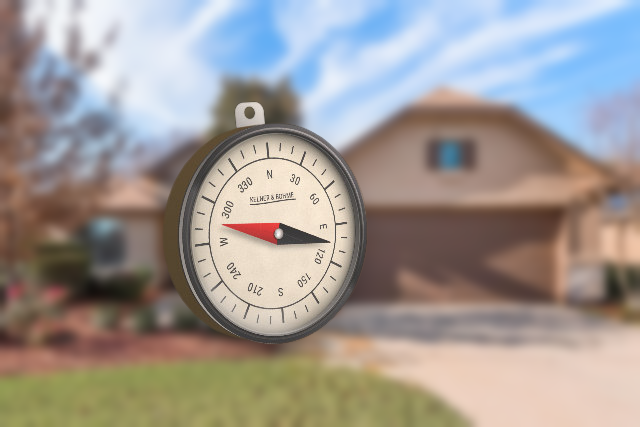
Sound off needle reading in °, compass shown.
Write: 285 °
